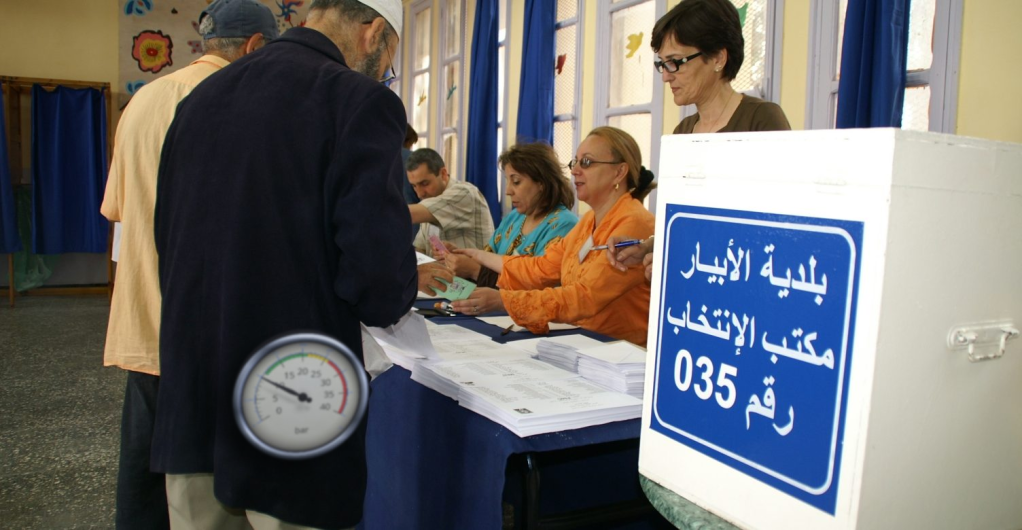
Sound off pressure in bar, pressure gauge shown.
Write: 10 bar
